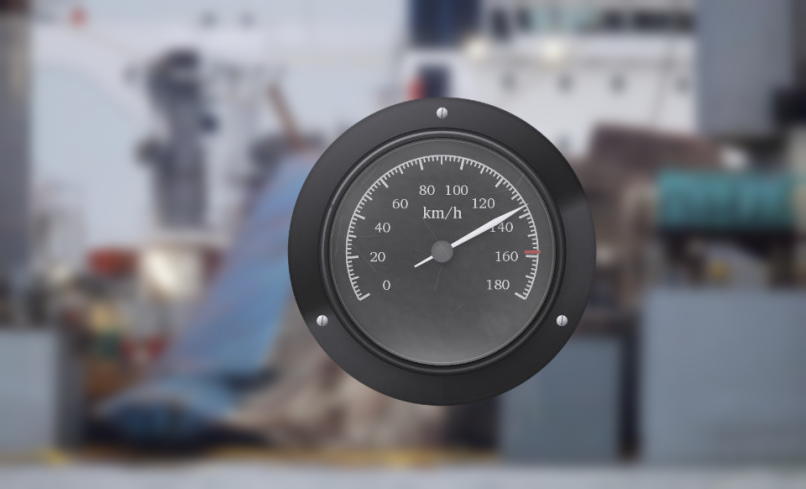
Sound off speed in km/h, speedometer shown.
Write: 136 km/h
